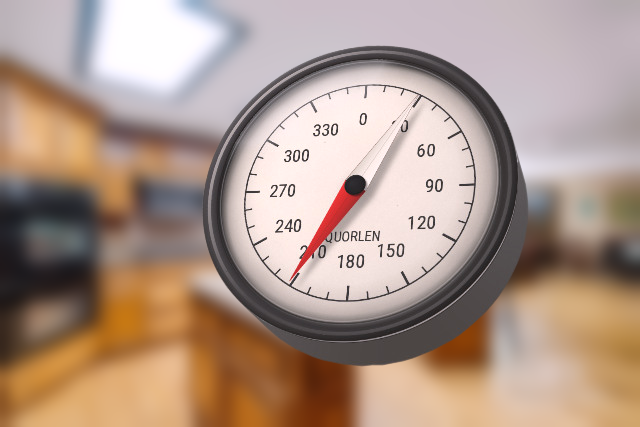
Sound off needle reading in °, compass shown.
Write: 210 °
